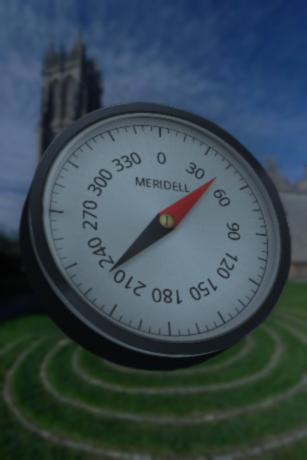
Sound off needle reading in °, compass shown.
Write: 45 °
